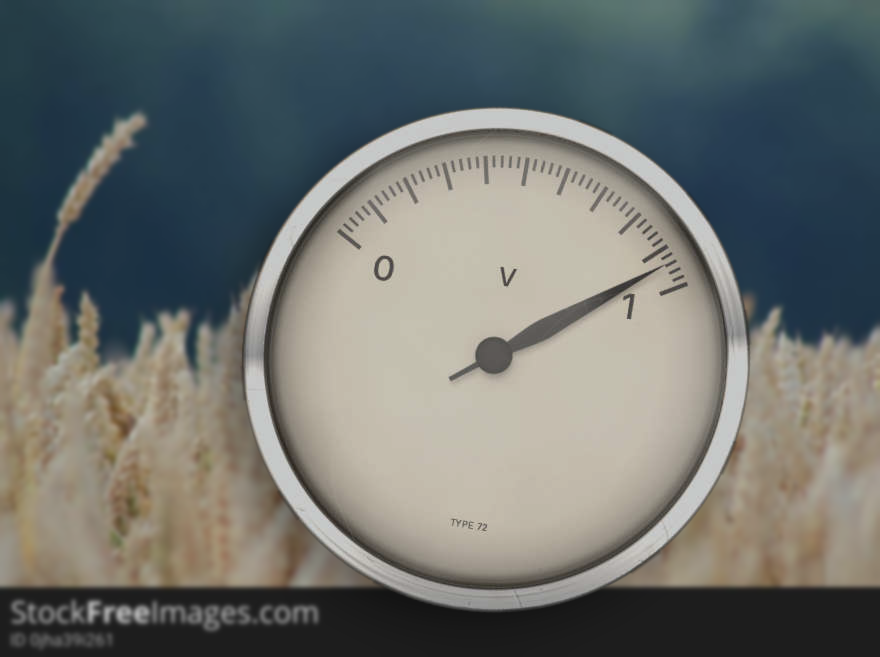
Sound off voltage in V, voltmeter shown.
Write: 0.94 V
